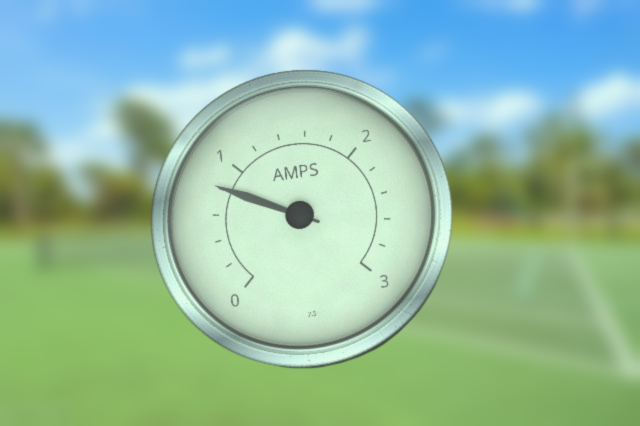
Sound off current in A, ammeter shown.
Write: 0.8 A
